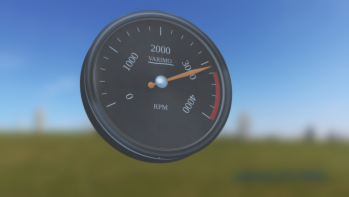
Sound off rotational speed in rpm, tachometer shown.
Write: 3100 rpm
